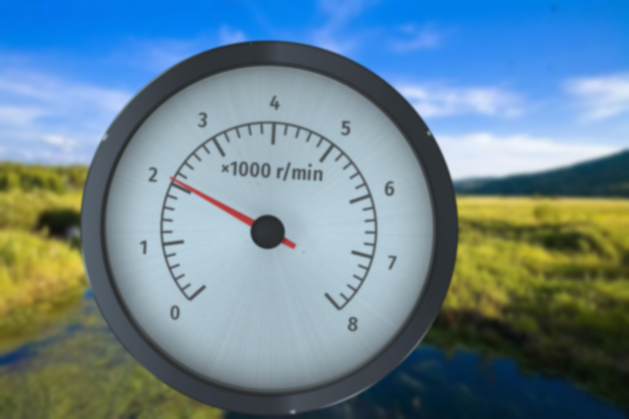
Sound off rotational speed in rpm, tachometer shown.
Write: 2100 rpm
